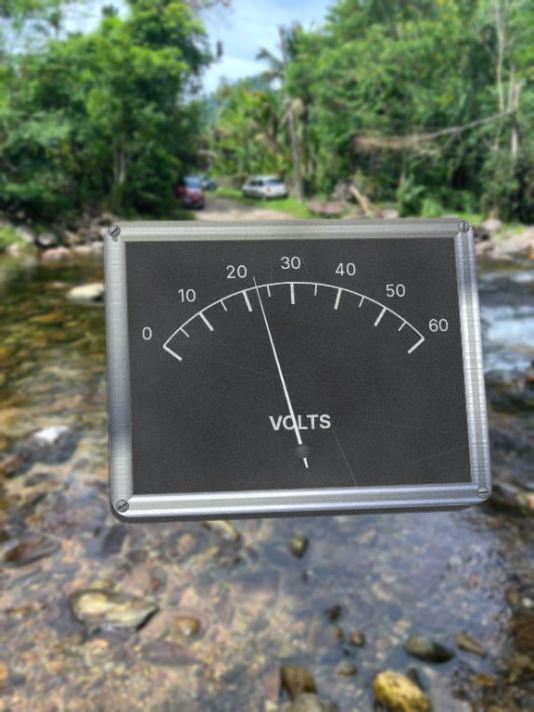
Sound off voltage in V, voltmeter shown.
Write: 22.5 V
